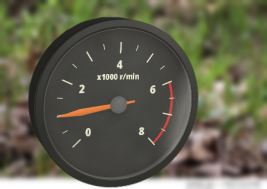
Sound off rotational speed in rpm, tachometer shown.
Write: 1000 rpm
